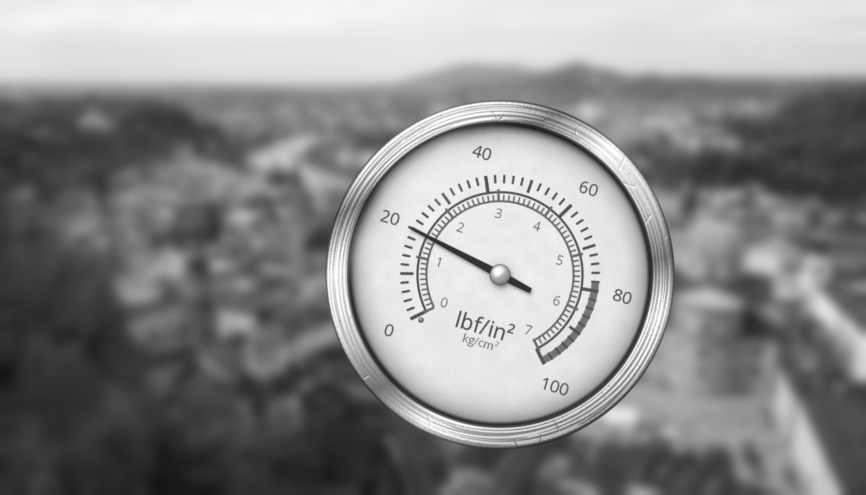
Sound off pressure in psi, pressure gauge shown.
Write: 20 psi
